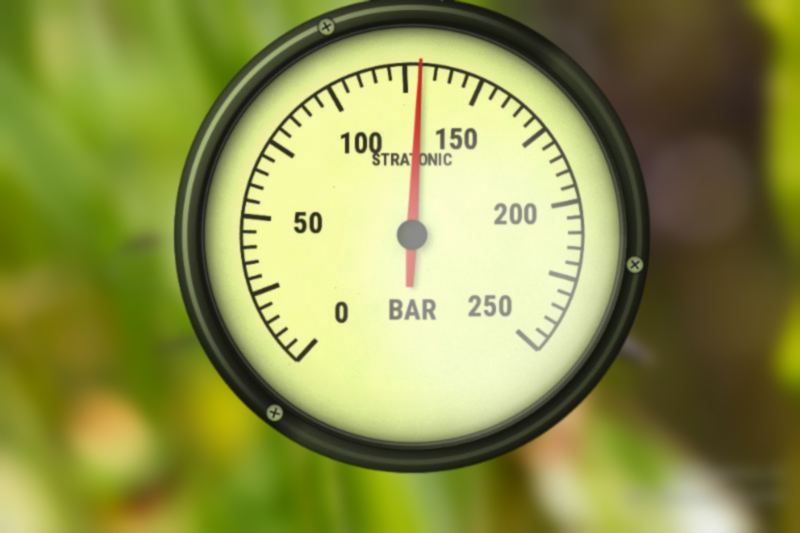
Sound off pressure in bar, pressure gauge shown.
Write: 130 bar
